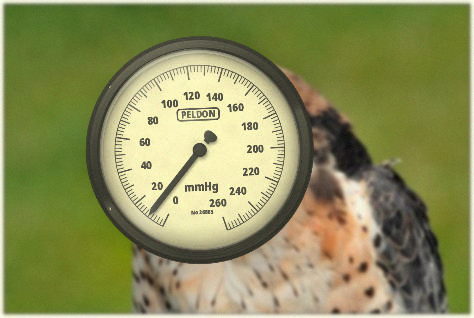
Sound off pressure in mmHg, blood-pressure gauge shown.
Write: 10 mmHg
